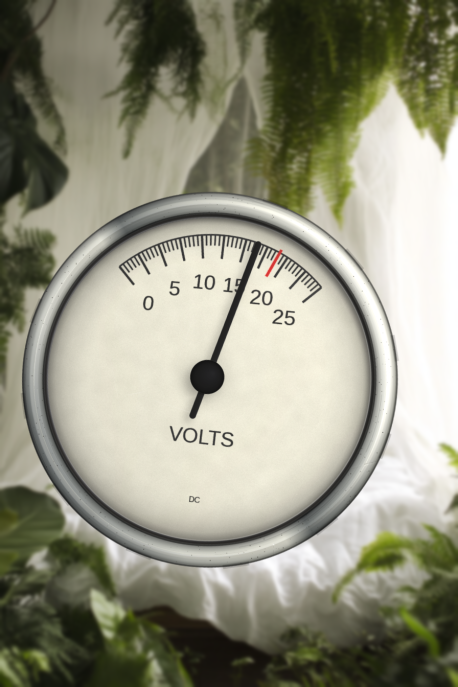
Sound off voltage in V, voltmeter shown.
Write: 16.5 V
